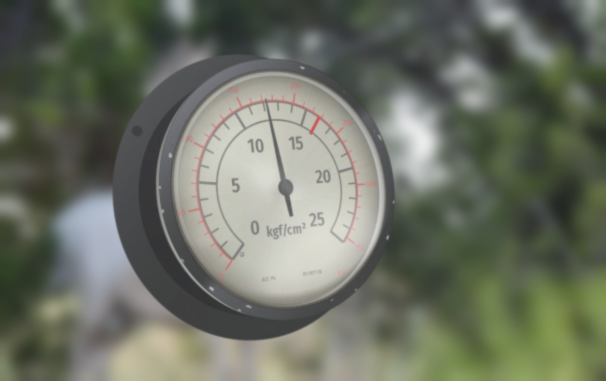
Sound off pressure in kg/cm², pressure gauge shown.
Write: 12 kg/cm²
